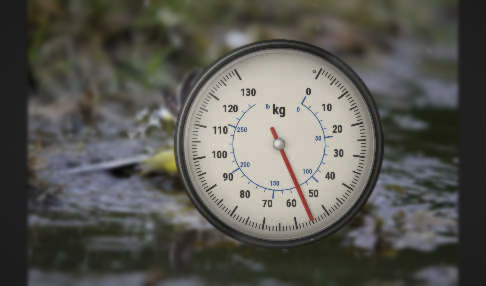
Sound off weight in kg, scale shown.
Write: 55 kg
